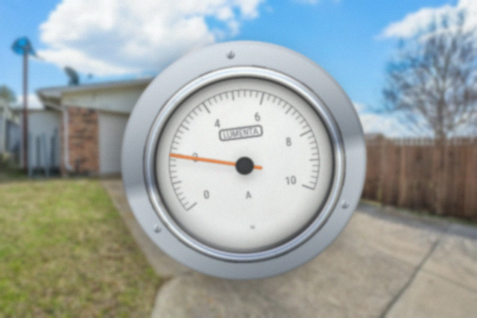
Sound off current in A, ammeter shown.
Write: 2 A
